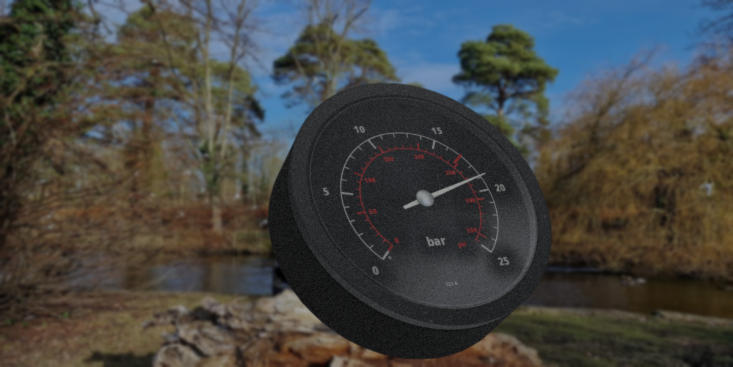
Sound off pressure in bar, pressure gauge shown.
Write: 19 bar
